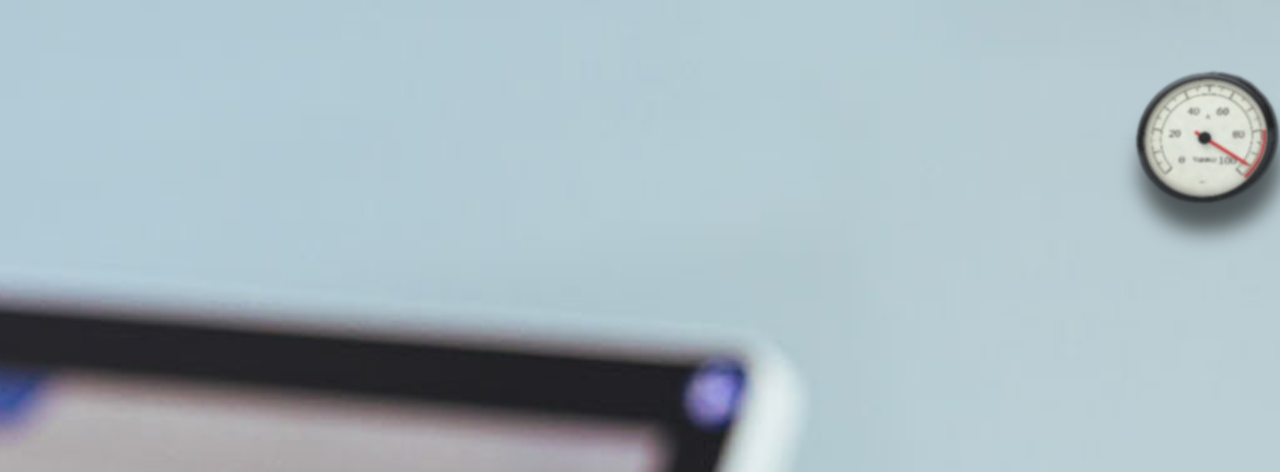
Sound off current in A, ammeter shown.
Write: 95 A
